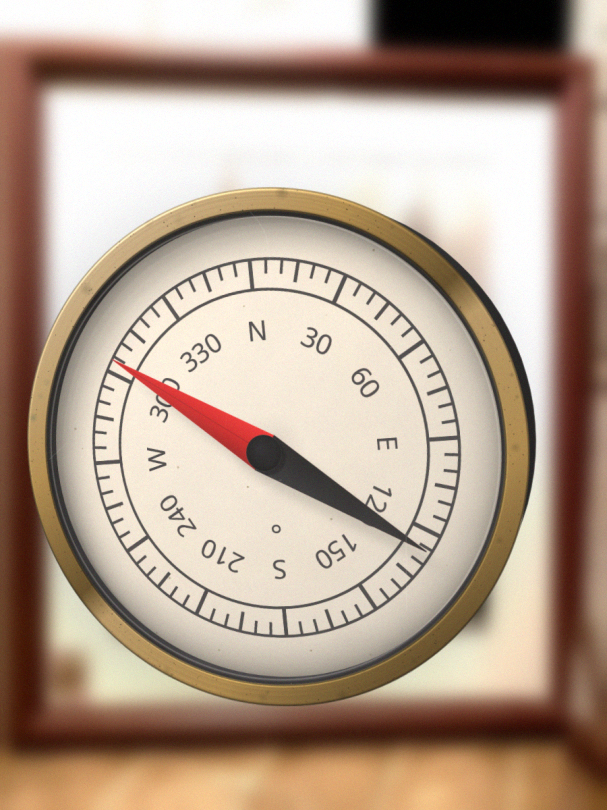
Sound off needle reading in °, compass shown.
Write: 305 °
